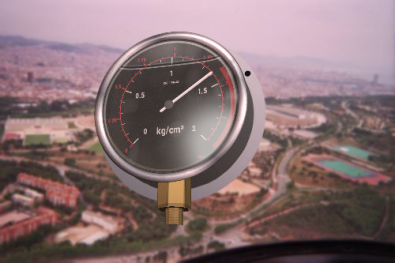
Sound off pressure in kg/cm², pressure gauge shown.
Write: 1.4 kg/cm²
